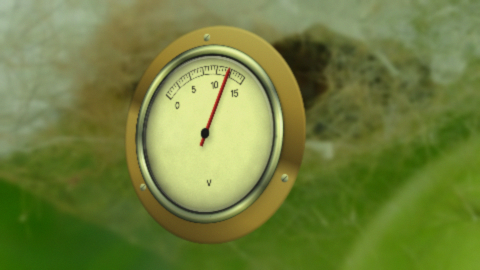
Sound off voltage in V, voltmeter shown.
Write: 12.5 V
